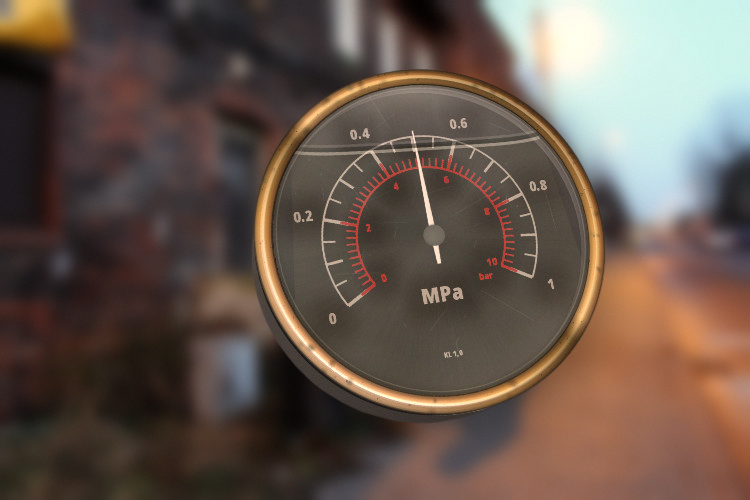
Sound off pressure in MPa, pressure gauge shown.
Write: 0.5 MPa
